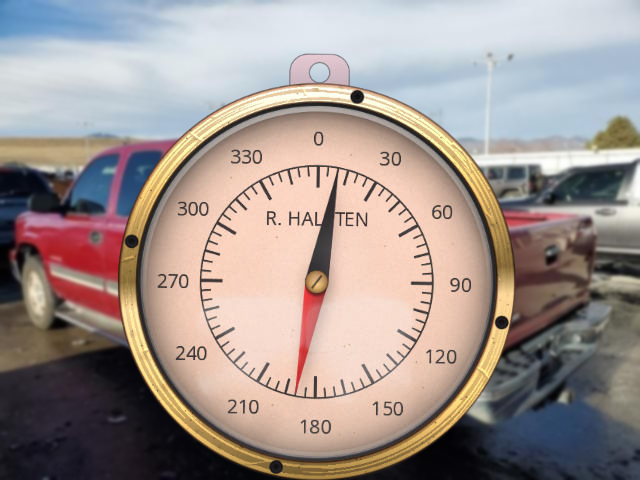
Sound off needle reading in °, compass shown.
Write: 190 °
